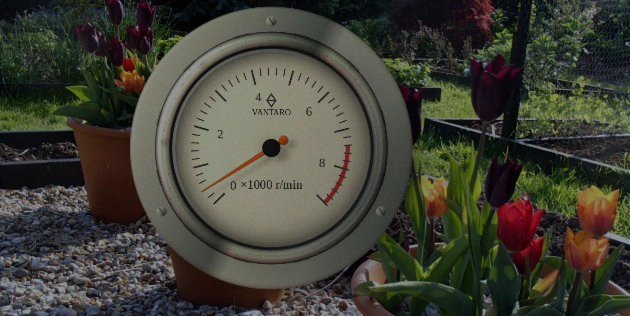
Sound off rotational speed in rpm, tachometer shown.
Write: 400 rpm
